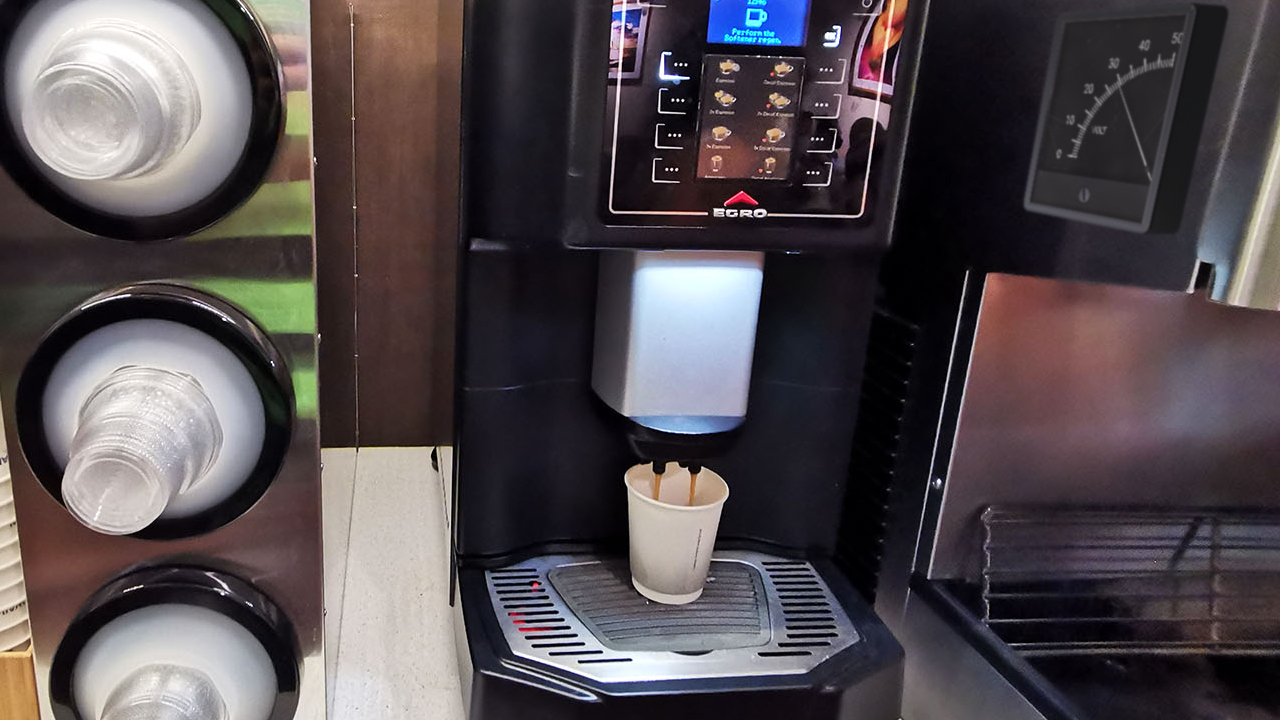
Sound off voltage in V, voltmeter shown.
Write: 30 V
